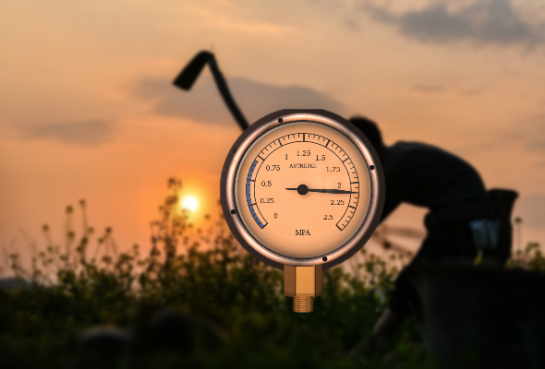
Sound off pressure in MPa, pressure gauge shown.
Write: 2.1 MPa
